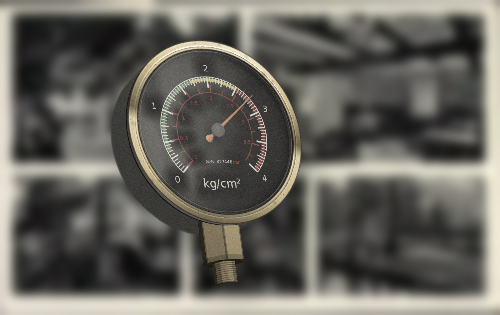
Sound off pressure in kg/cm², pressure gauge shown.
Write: 2.75 kg/cm²
